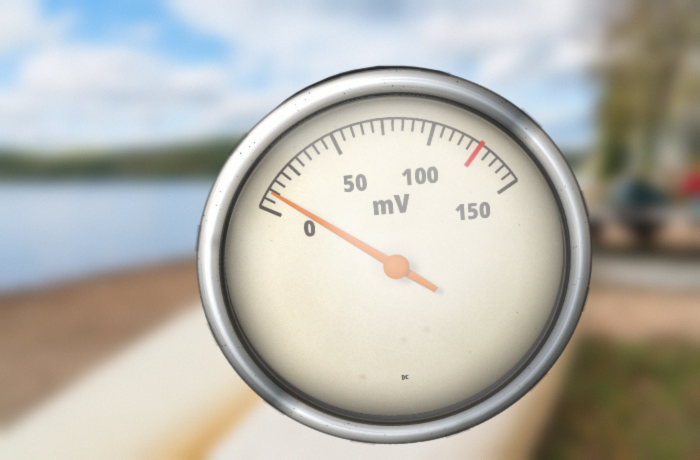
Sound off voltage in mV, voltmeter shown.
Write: 10 mV
